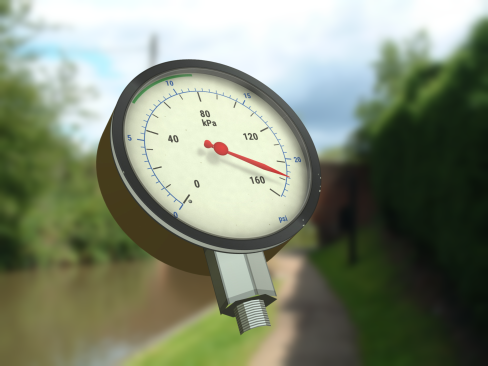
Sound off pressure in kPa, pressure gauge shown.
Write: 150 kPa
